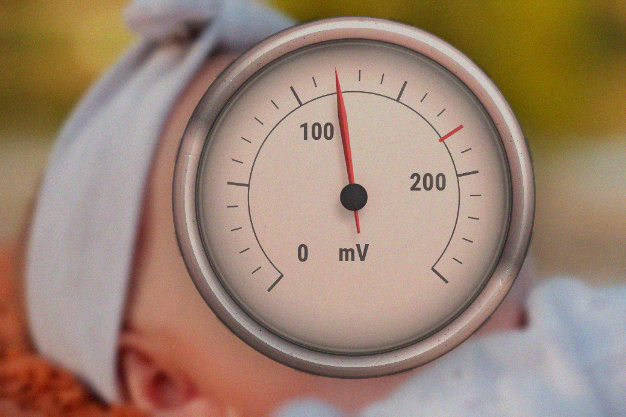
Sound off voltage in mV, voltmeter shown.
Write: 120 mV
